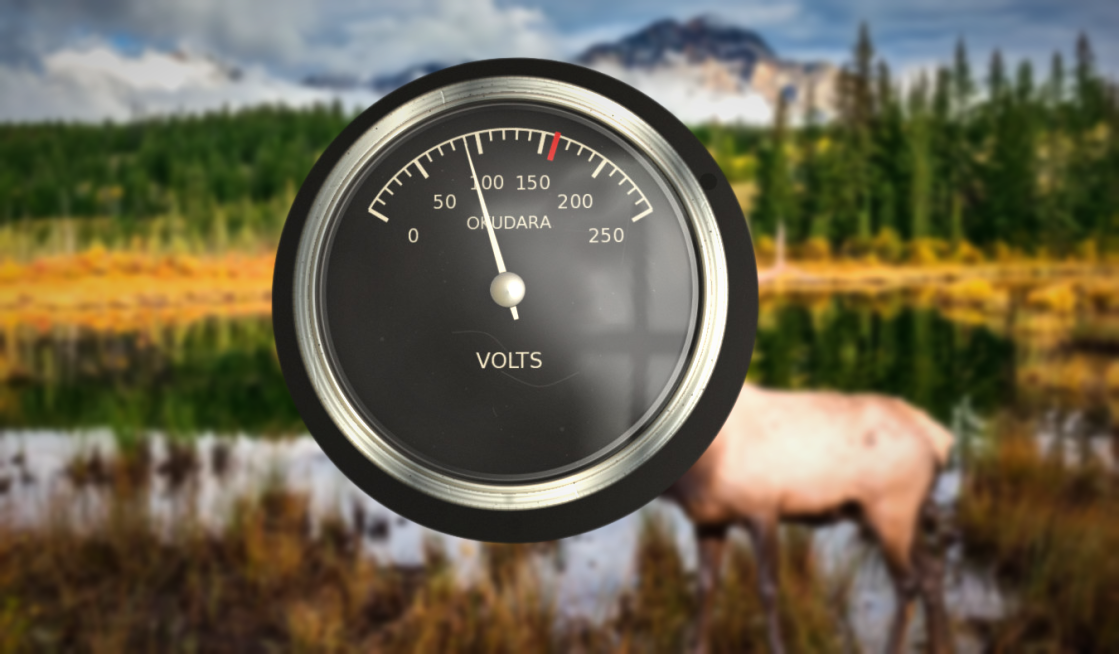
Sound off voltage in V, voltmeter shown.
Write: 90 V
